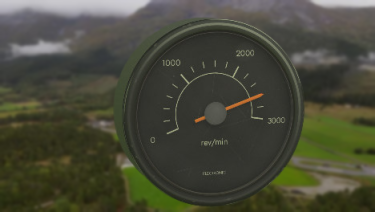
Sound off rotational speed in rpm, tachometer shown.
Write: 2600 rpm
